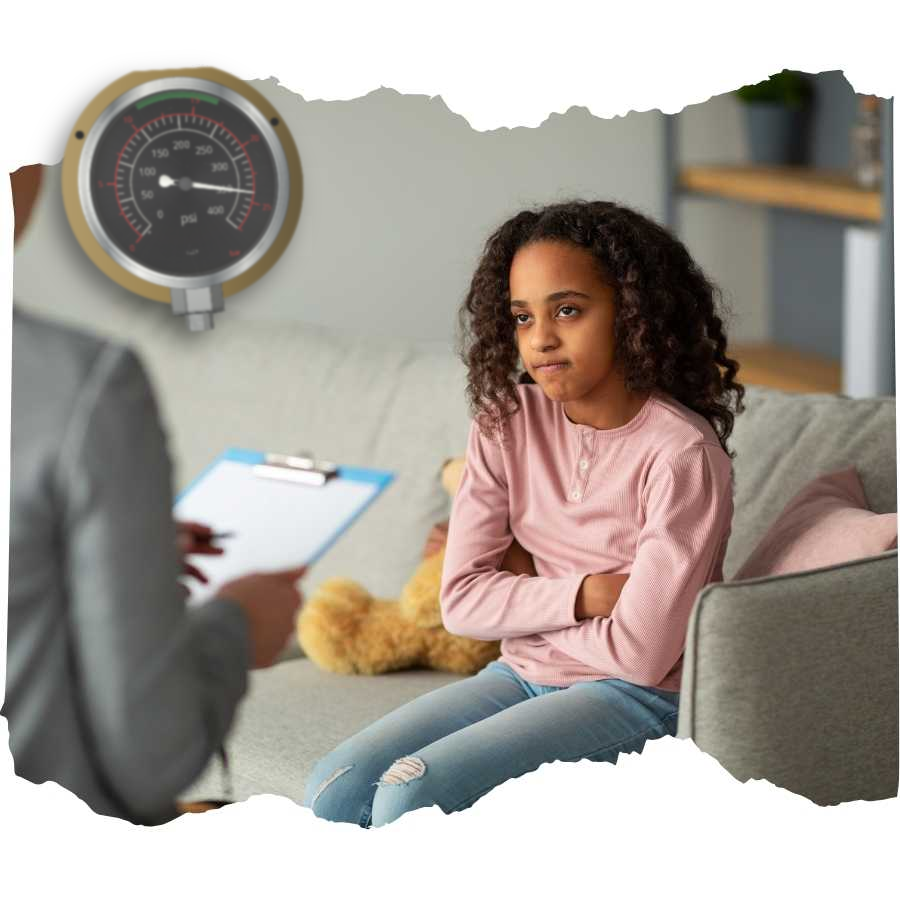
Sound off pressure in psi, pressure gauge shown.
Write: 350 psi
